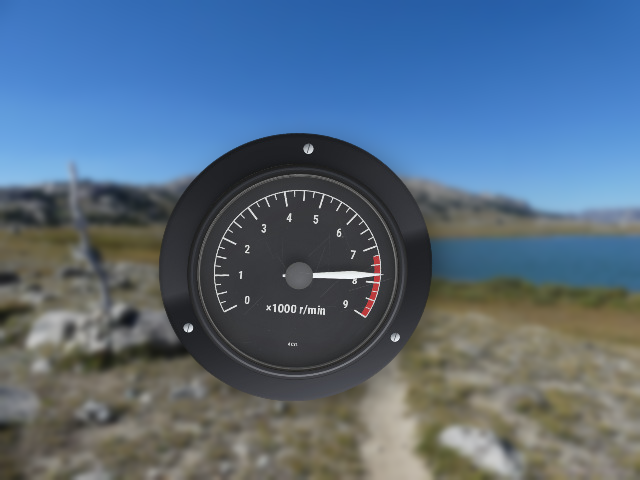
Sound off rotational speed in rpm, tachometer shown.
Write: 7750 rpm
